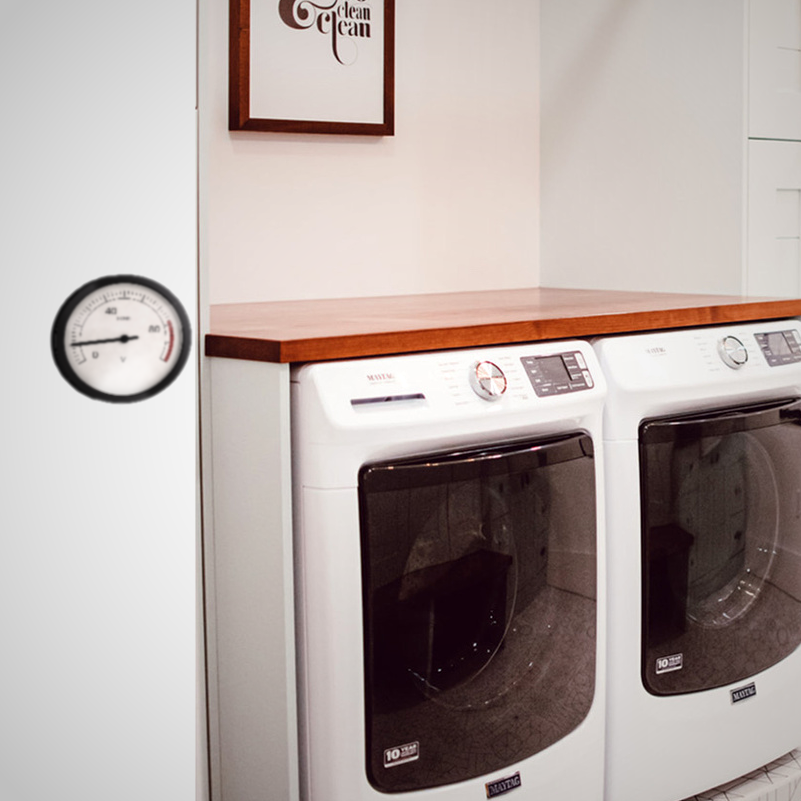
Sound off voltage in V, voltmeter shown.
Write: 10 V
